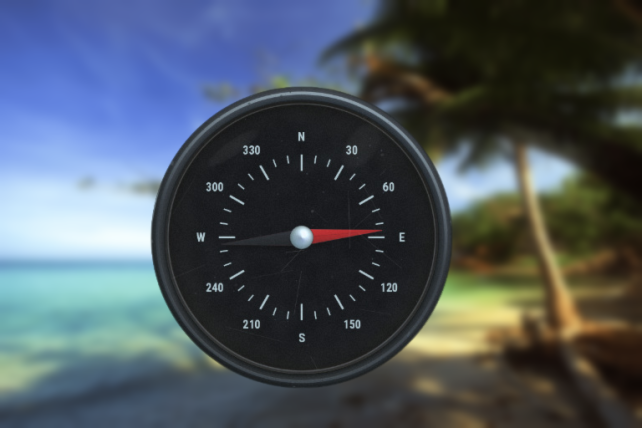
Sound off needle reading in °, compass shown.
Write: 85 °
